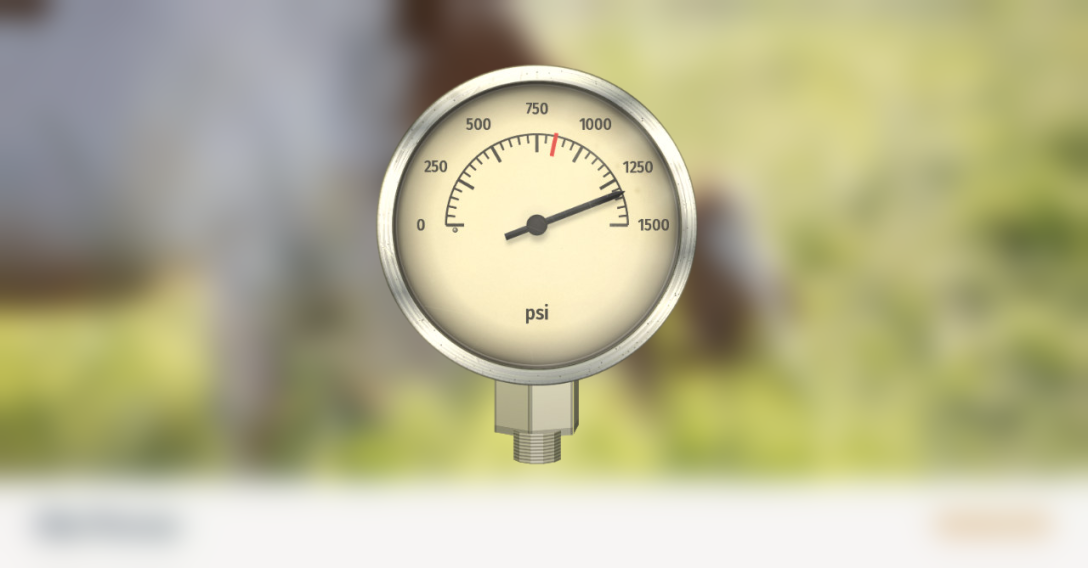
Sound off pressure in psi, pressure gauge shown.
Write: 1325 psi
